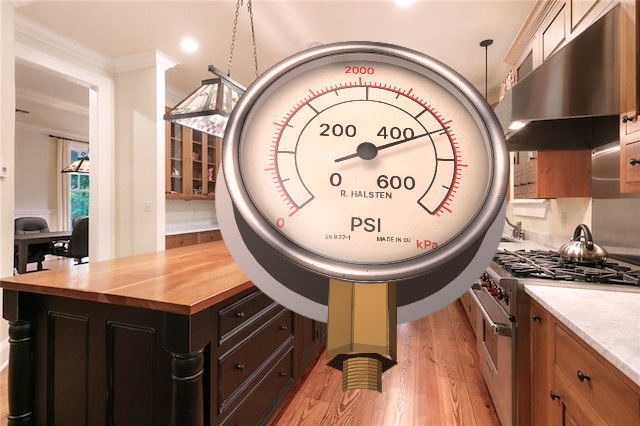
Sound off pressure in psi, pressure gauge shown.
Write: 450 psi
